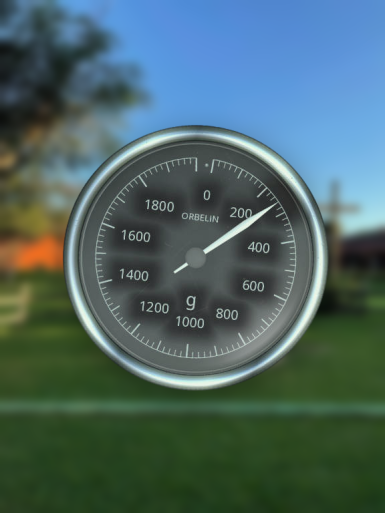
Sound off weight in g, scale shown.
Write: 260 g
